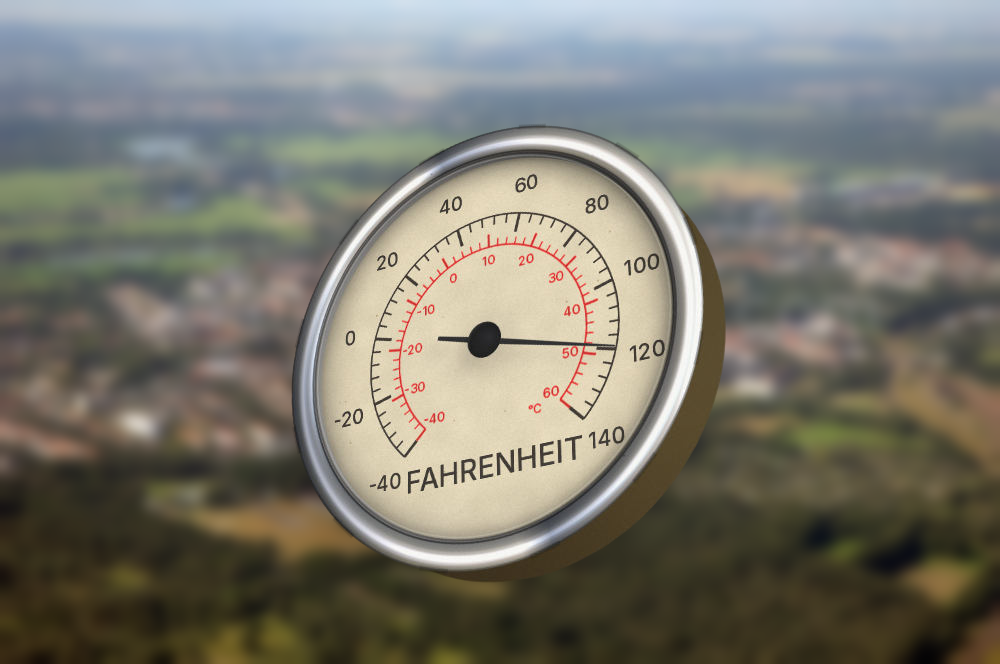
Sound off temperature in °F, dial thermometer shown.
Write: 120 °F
